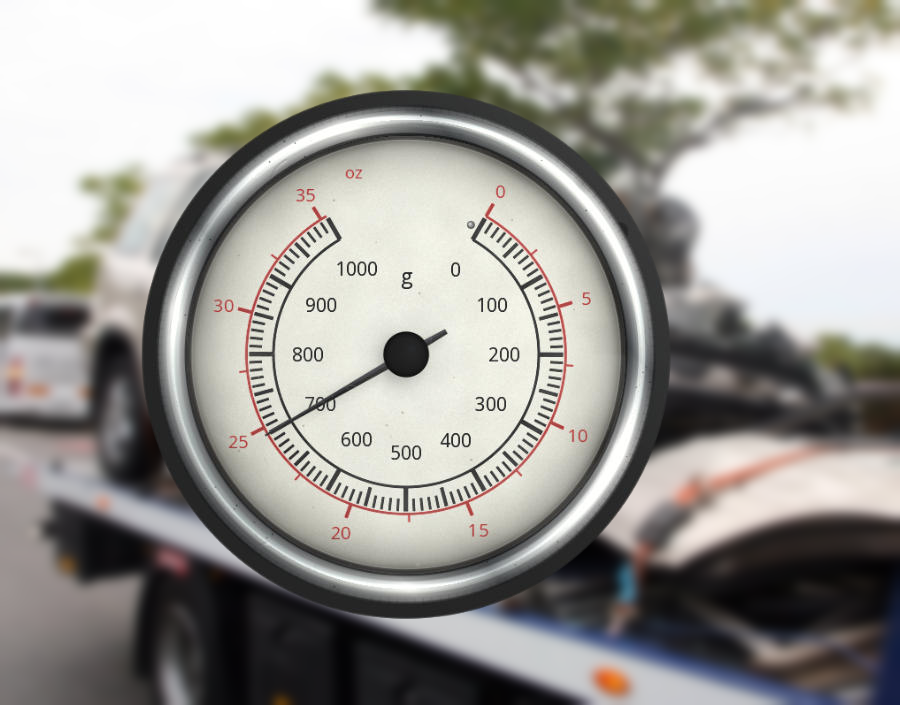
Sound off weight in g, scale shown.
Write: 700 g
